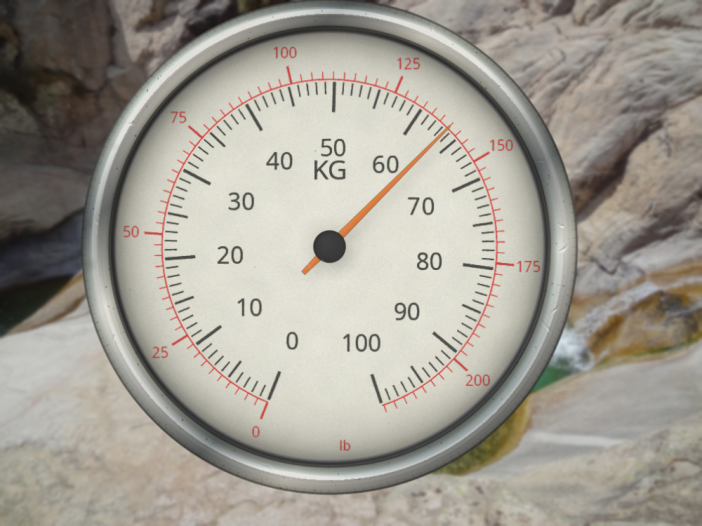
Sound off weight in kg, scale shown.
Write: 63.5 kg
